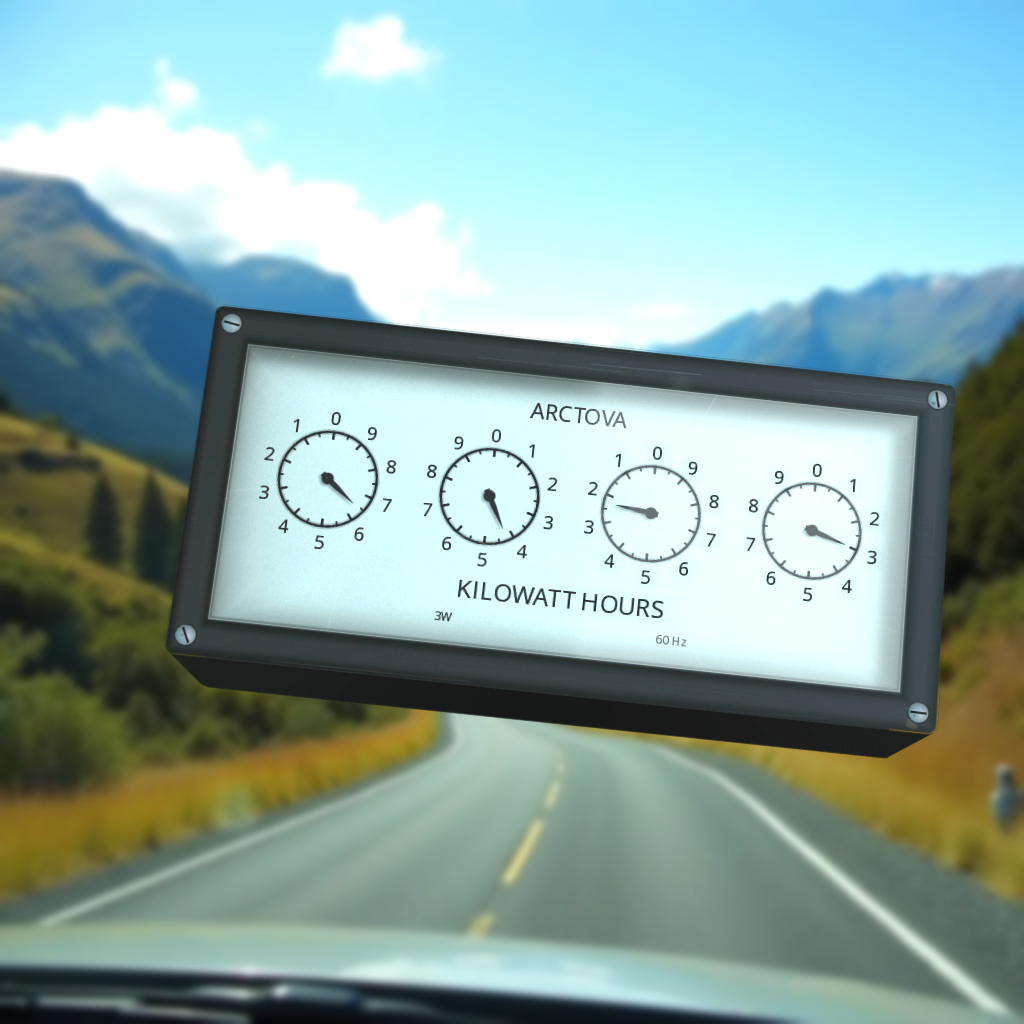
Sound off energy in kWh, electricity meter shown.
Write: 6423 kWh
